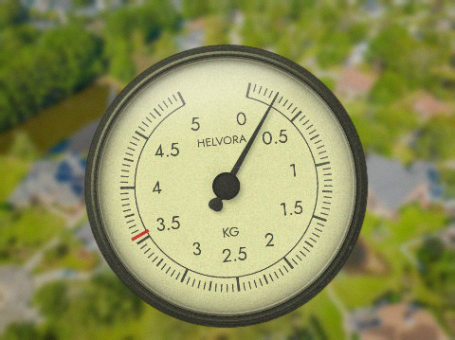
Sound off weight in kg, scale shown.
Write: 0.25 kg
